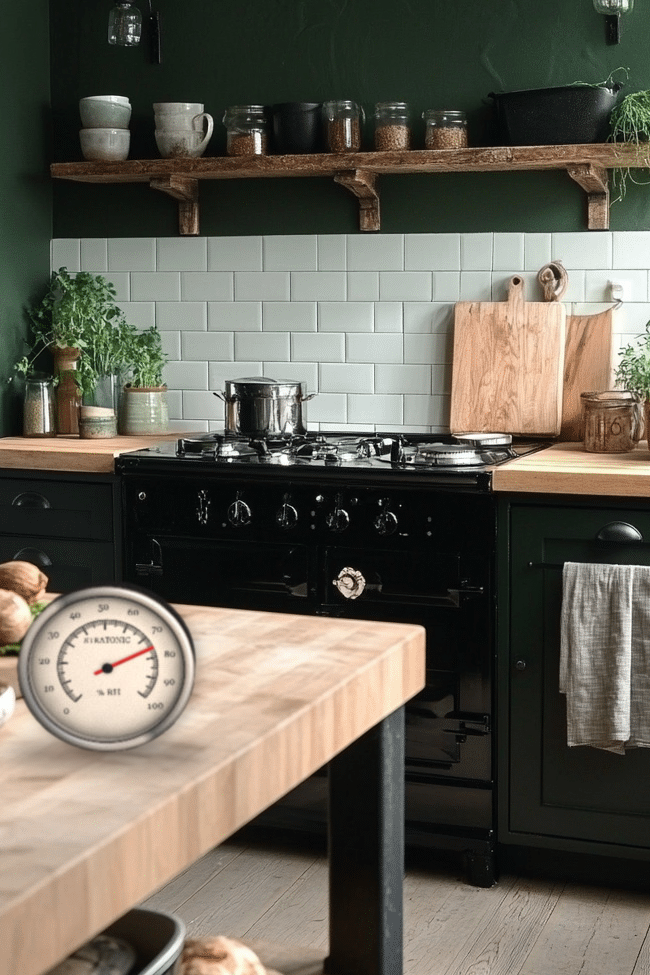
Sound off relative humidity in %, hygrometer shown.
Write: 75 %
